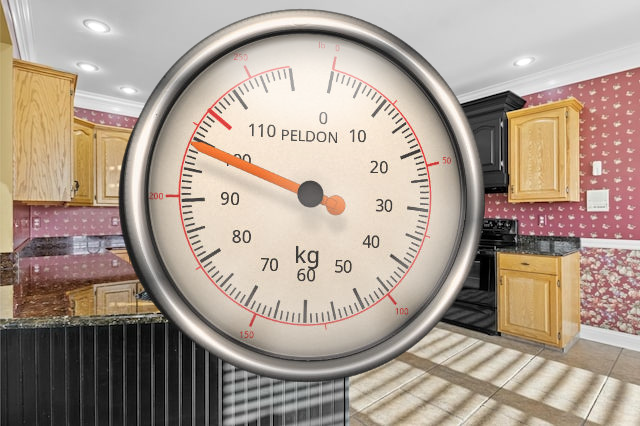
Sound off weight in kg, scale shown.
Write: 99 kg
